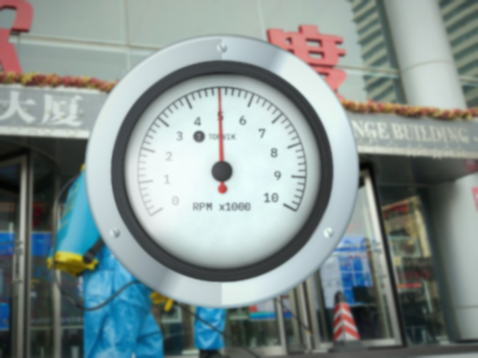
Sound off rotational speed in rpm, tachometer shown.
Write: 5000 rpm
